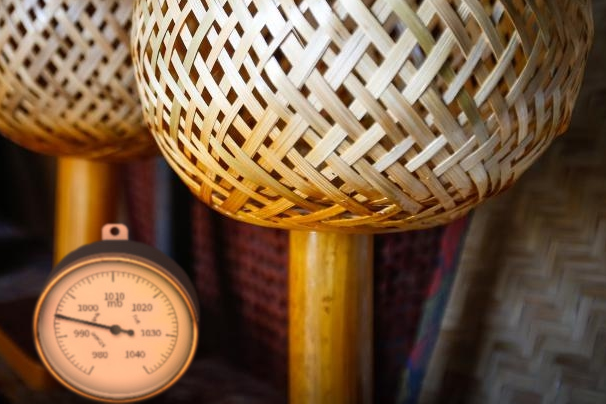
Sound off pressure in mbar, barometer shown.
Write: 995 mbar
